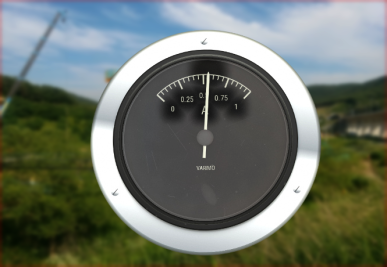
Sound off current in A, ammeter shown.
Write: 0.55 A
